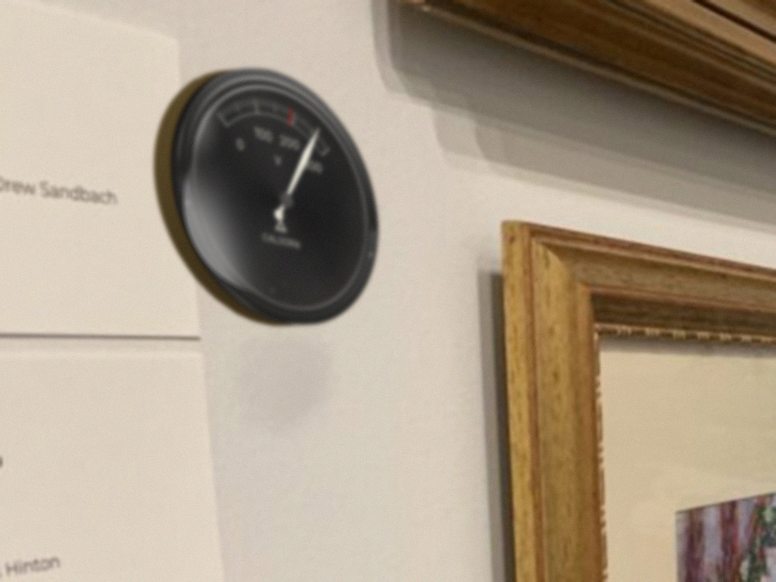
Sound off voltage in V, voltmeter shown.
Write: 250 V
